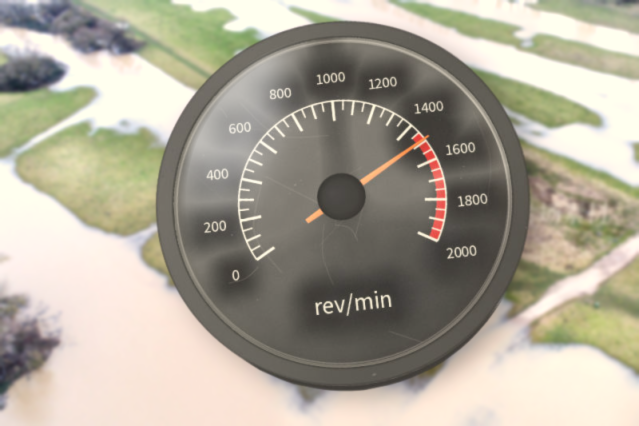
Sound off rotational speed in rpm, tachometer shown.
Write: 1500 rpm
